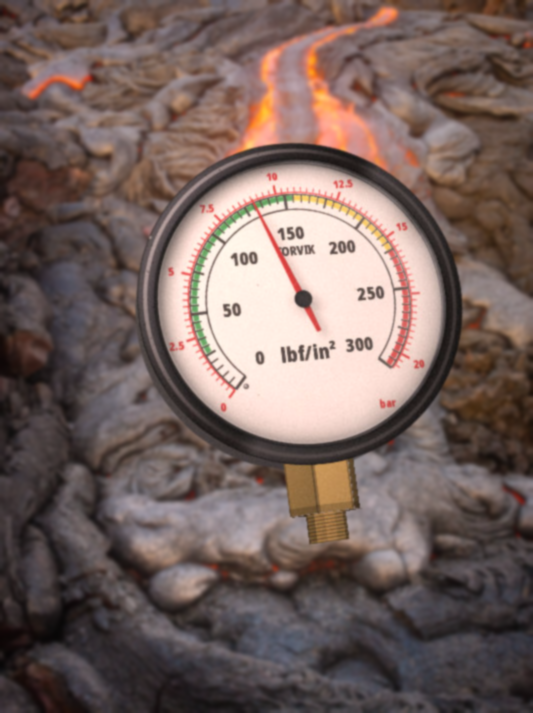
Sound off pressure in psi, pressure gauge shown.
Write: 130 psi
